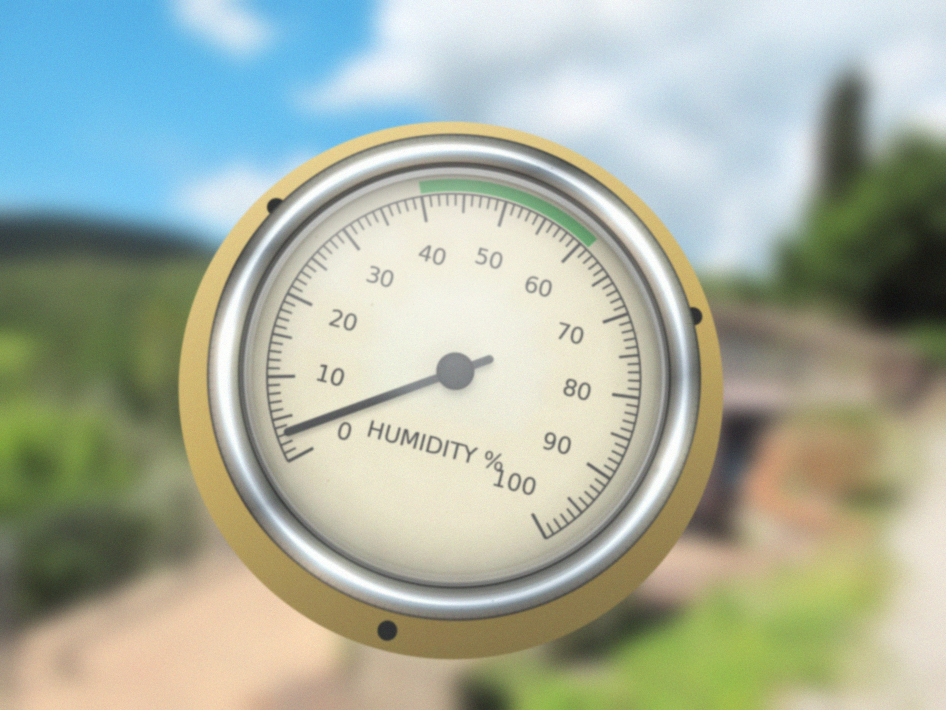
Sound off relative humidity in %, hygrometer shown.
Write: 3 %
